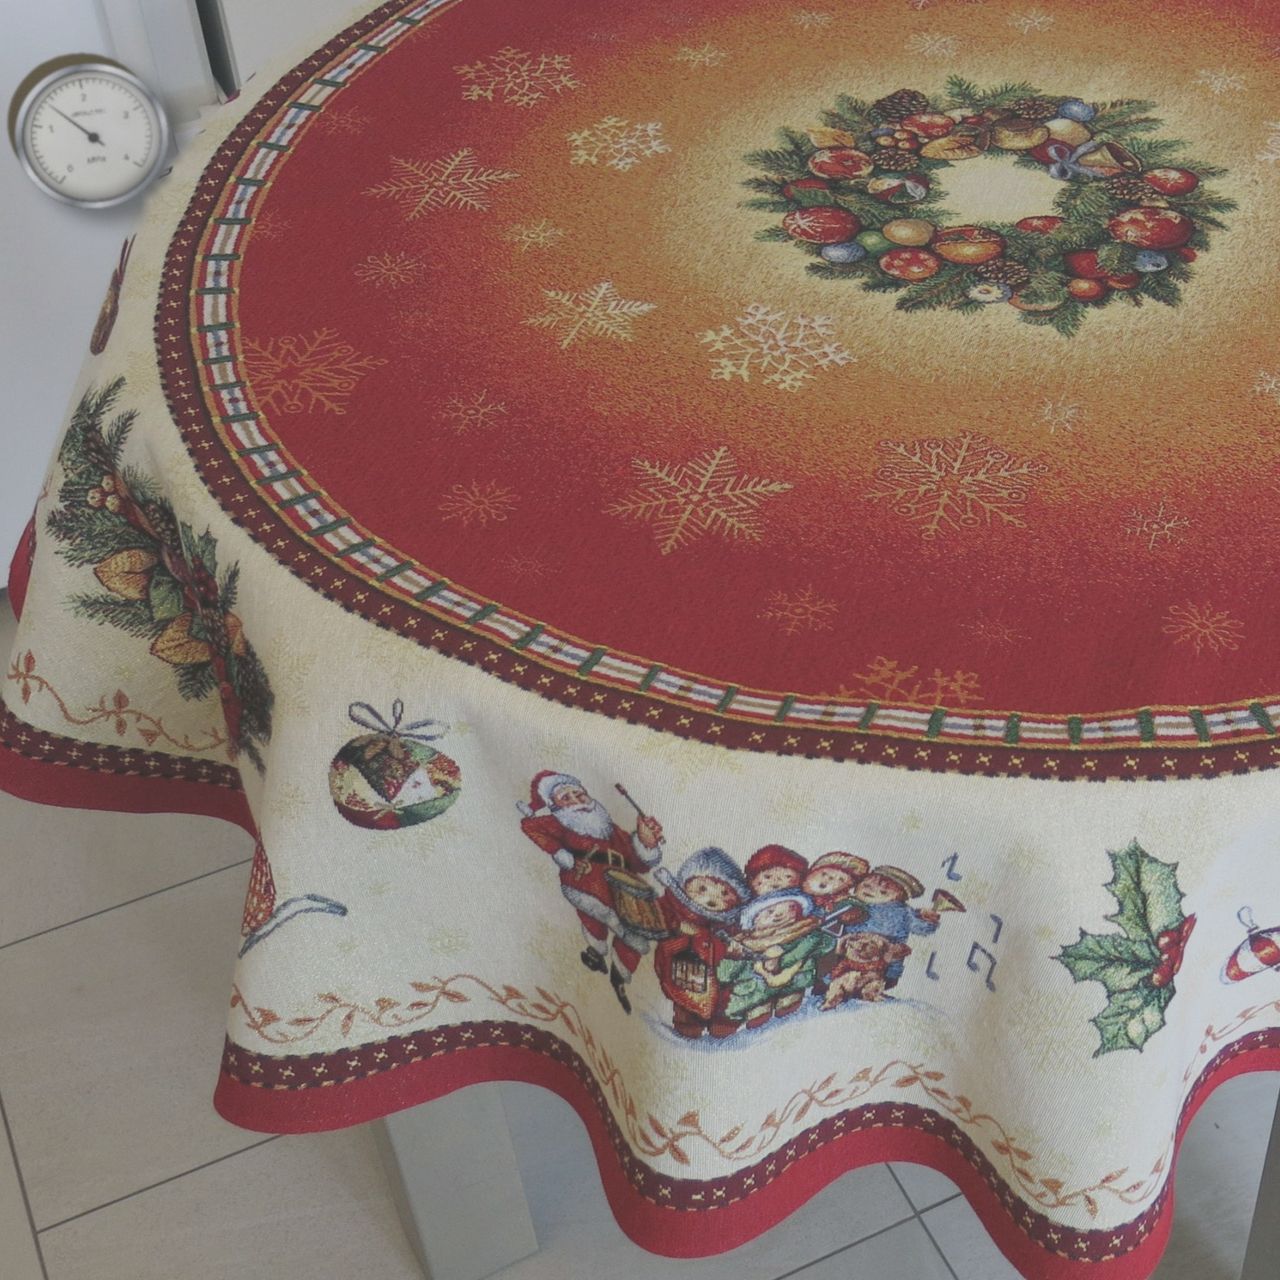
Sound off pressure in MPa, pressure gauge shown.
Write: 1.4 MPa
